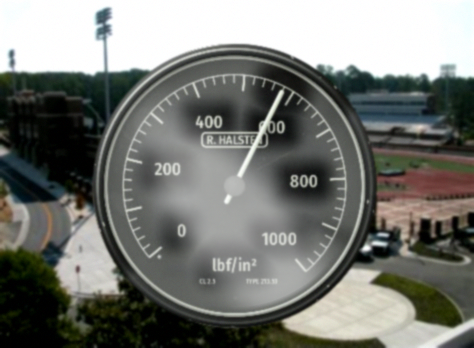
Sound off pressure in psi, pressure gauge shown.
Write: 580 psi
